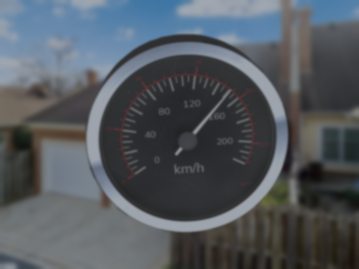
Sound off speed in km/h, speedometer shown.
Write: 150 km/h
